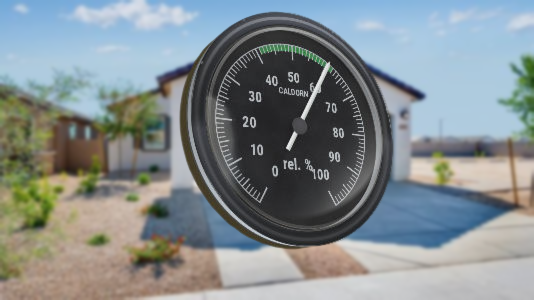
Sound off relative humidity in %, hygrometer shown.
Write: 60 %
